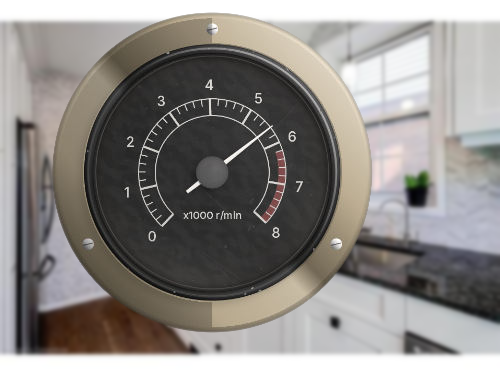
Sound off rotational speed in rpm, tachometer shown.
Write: 5600 rpm
